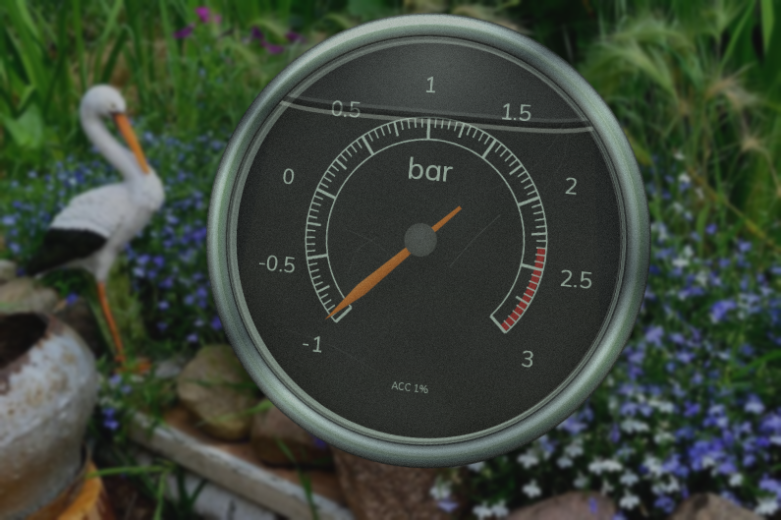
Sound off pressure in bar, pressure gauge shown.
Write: -0.95 bar
